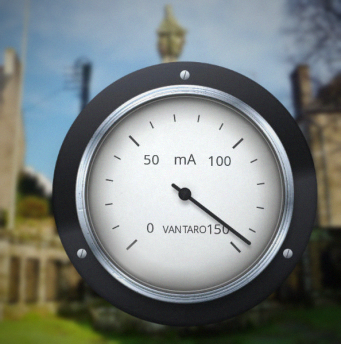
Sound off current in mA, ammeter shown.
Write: 145 mA
